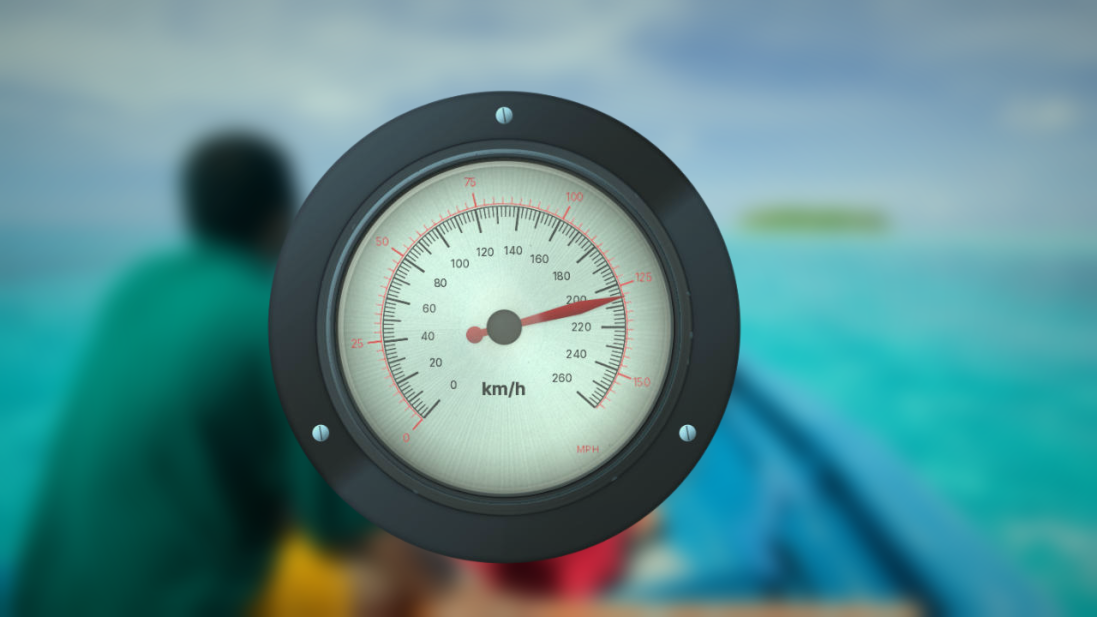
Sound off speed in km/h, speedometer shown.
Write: 206 km/h
